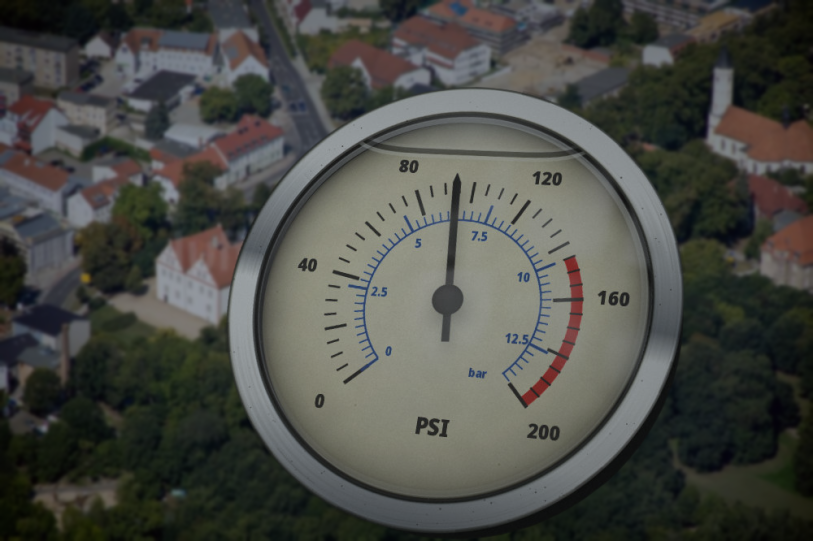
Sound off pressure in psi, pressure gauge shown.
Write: 95 psi
